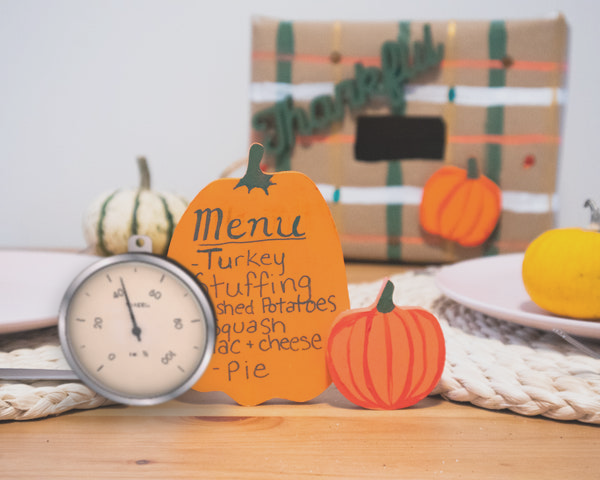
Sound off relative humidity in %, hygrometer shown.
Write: 45 %
